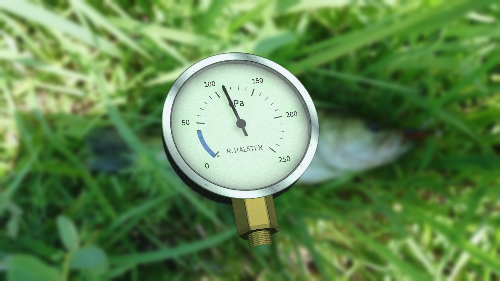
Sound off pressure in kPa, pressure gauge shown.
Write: 110 kPa
